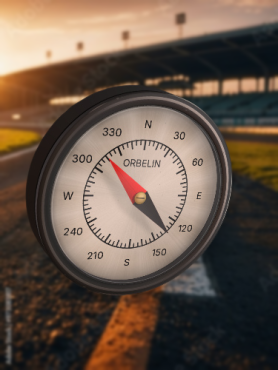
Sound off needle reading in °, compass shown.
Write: 315 °
